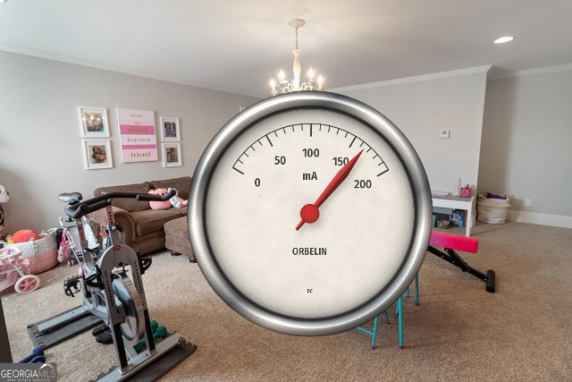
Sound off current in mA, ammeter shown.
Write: 165 mA
